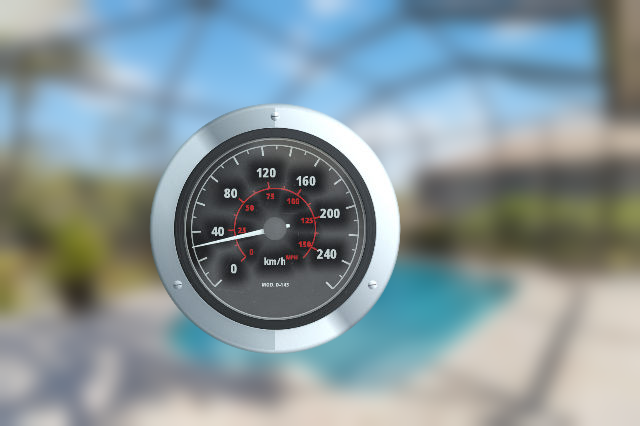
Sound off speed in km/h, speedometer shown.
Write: 30 km/h
